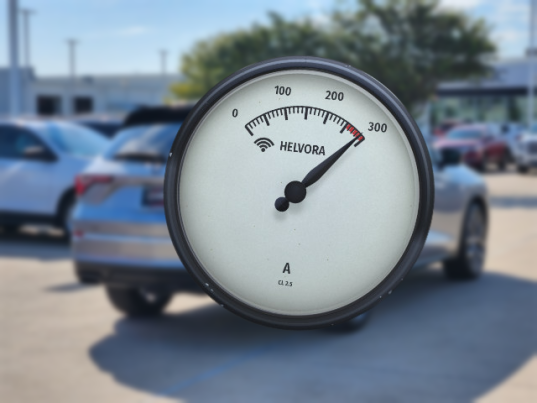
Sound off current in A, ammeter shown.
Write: 290 A
